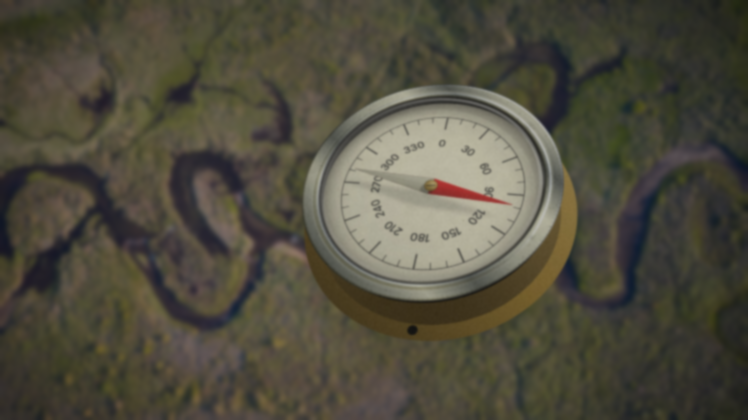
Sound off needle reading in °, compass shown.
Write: 100 °
